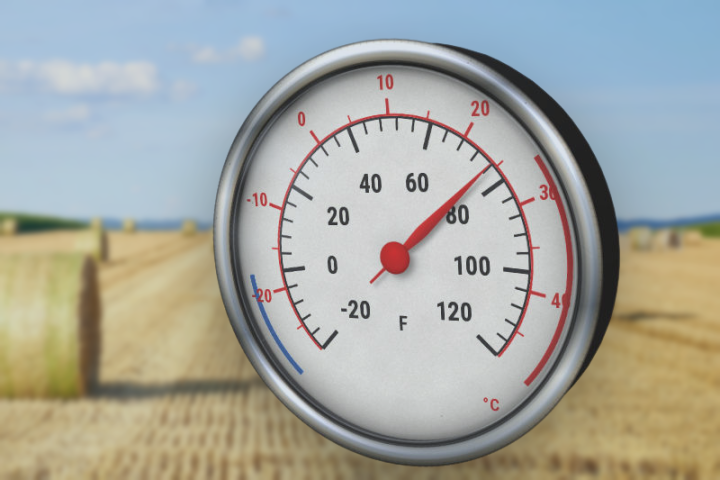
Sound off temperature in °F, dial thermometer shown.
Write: 76 °F
